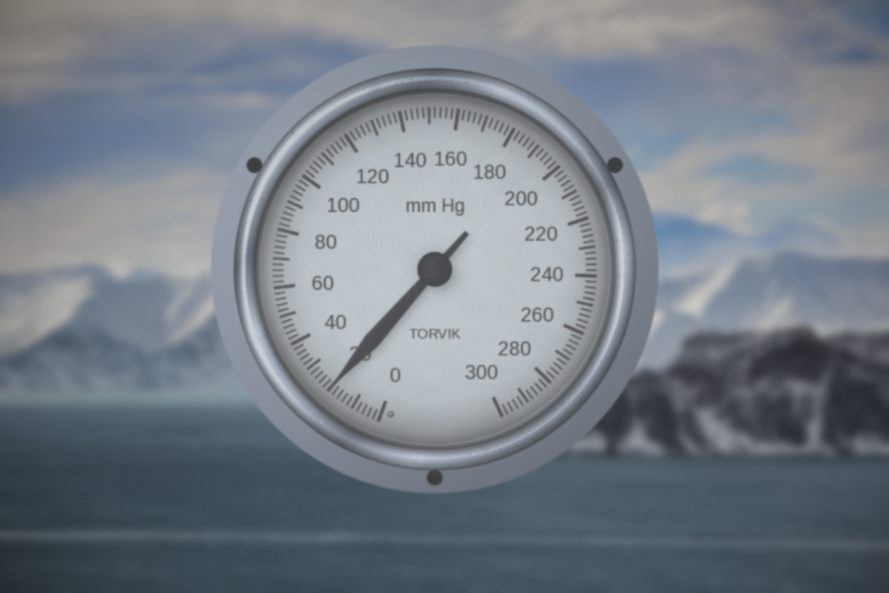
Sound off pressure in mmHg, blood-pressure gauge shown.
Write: 20 mmHg
